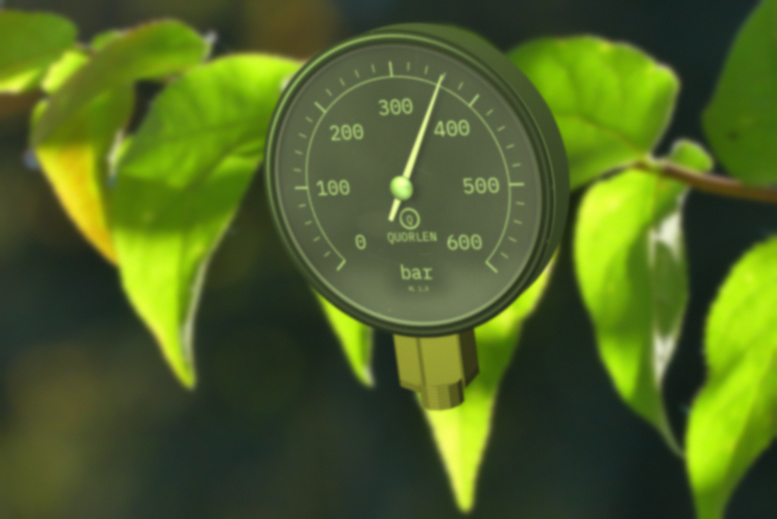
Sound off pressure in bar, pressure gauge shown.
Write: 360 bar
